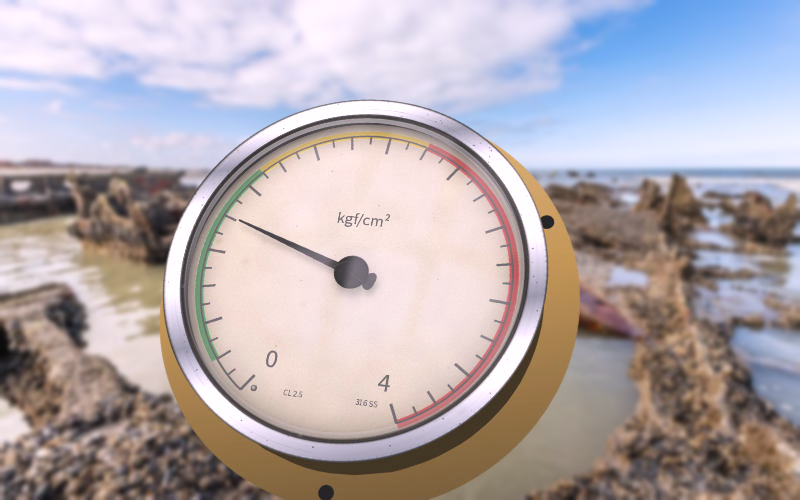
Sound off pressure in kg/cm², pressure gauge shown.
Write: 1 kg/cm²
